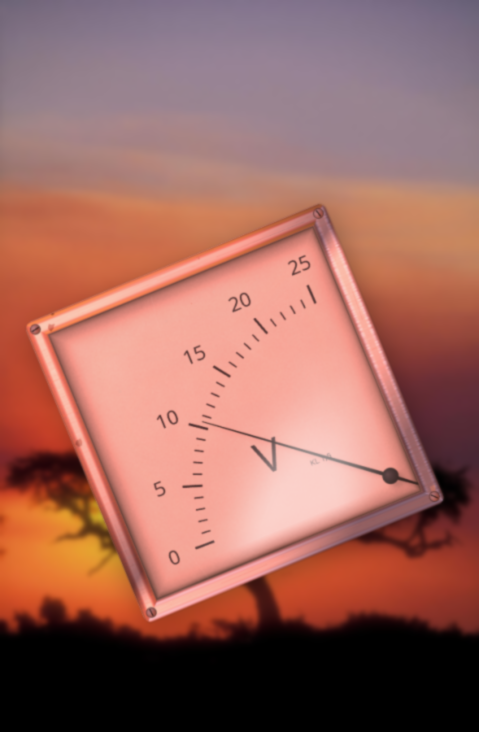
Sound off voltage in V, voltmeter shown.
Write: 10.5 V
